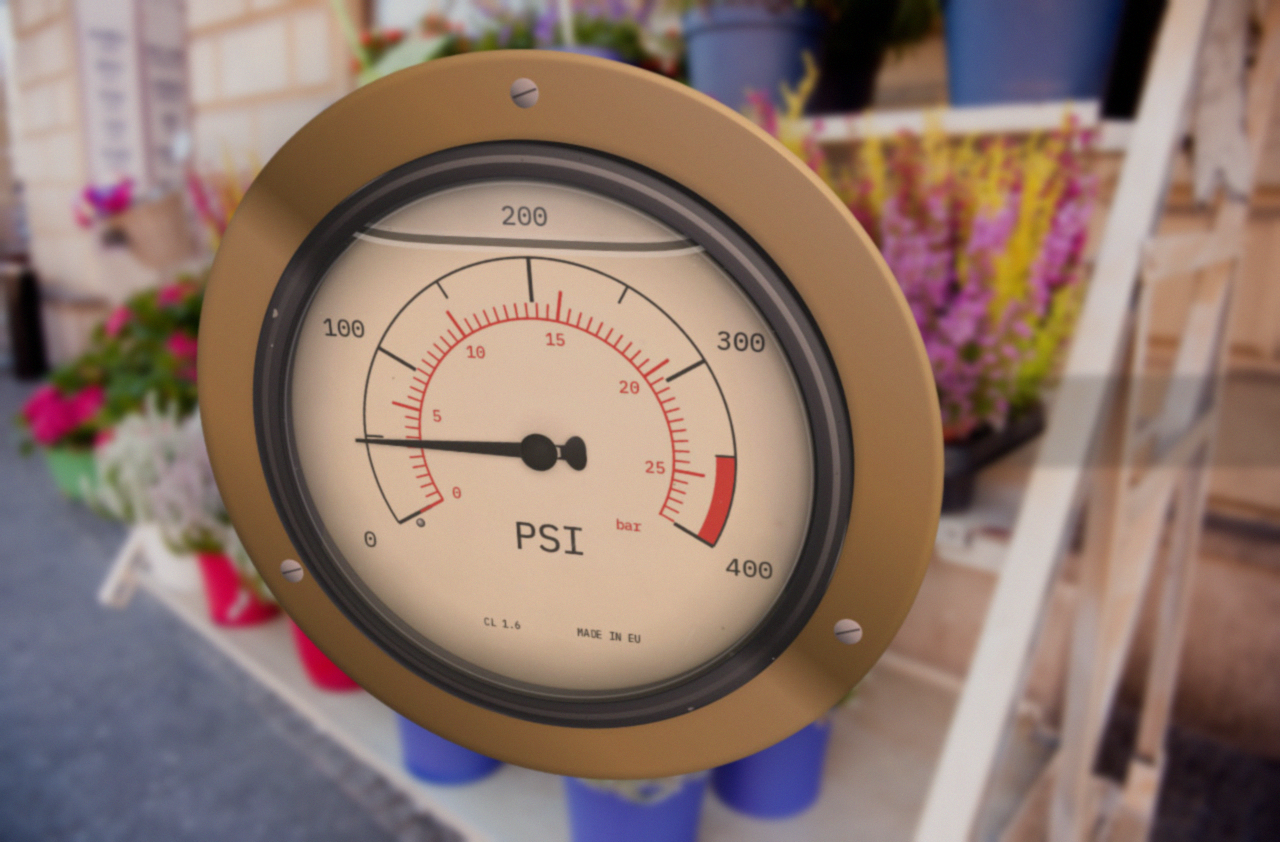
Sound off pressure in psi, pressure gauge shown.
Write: 50 psi
